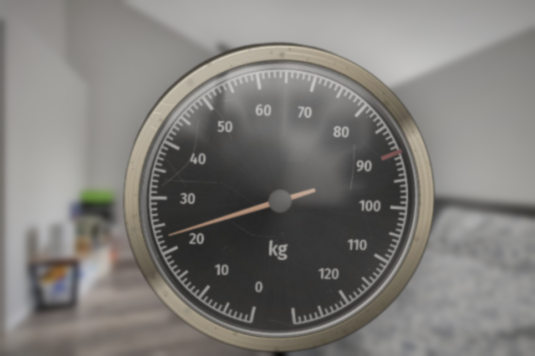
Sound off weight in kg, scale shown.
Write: 23 kg
